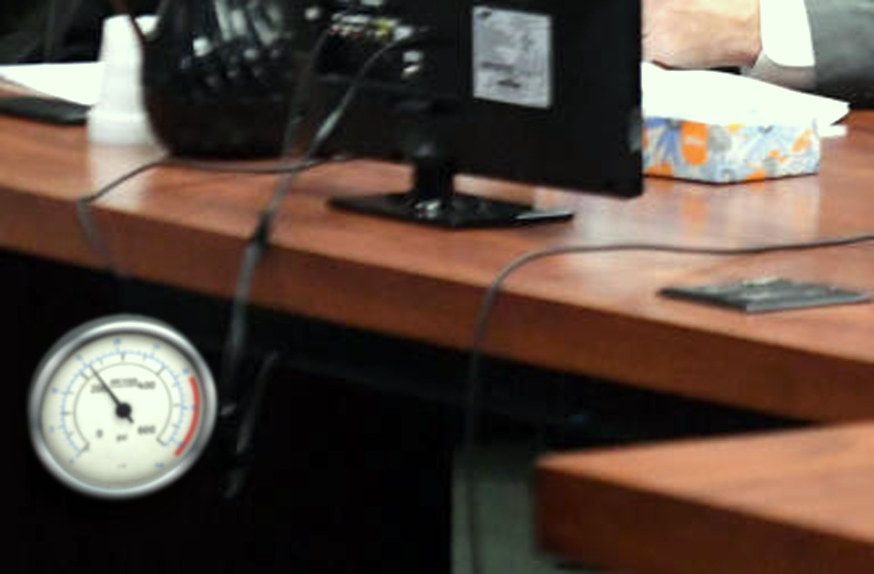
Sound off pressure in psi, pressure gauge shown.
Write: 225 psi
